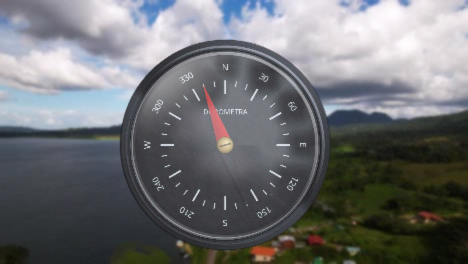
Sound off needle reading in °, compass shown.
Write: 340 °
